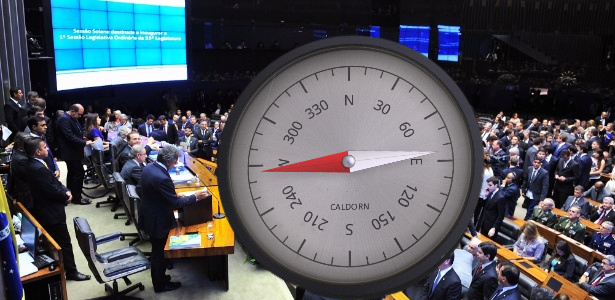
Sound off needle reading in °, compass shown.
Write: 265 °
